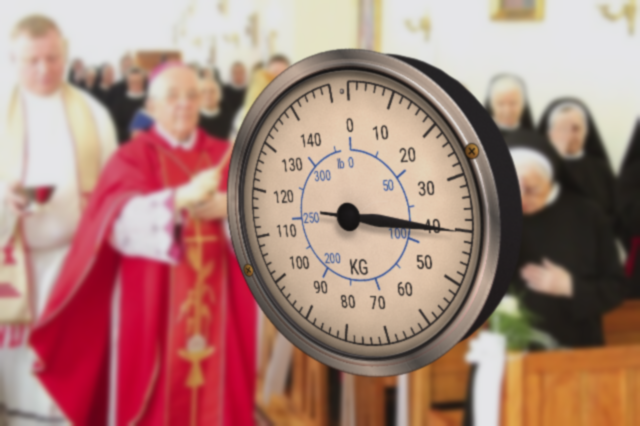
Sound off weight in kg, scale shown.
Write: 40 kg
